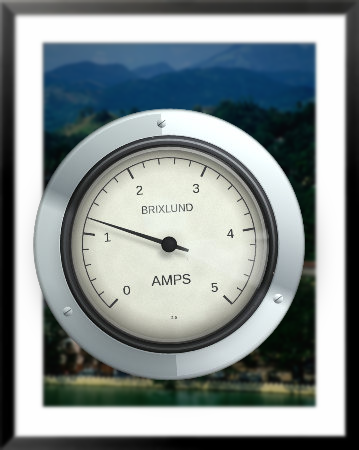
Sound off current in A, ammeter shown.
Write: 1.2 A
